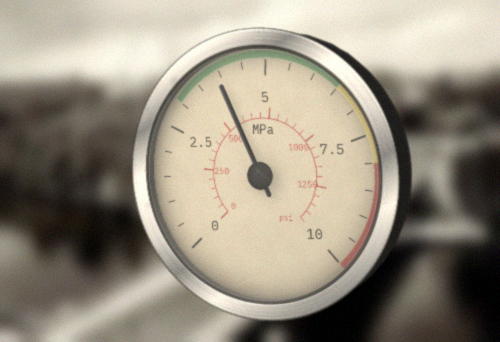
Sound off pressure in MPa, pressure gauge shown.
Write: 4 MPa
